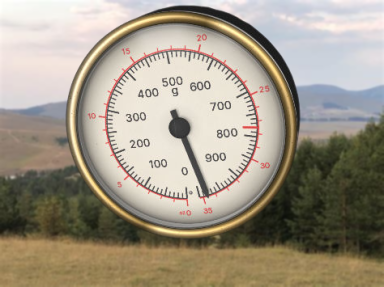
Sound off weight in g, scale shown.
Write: 980 g
